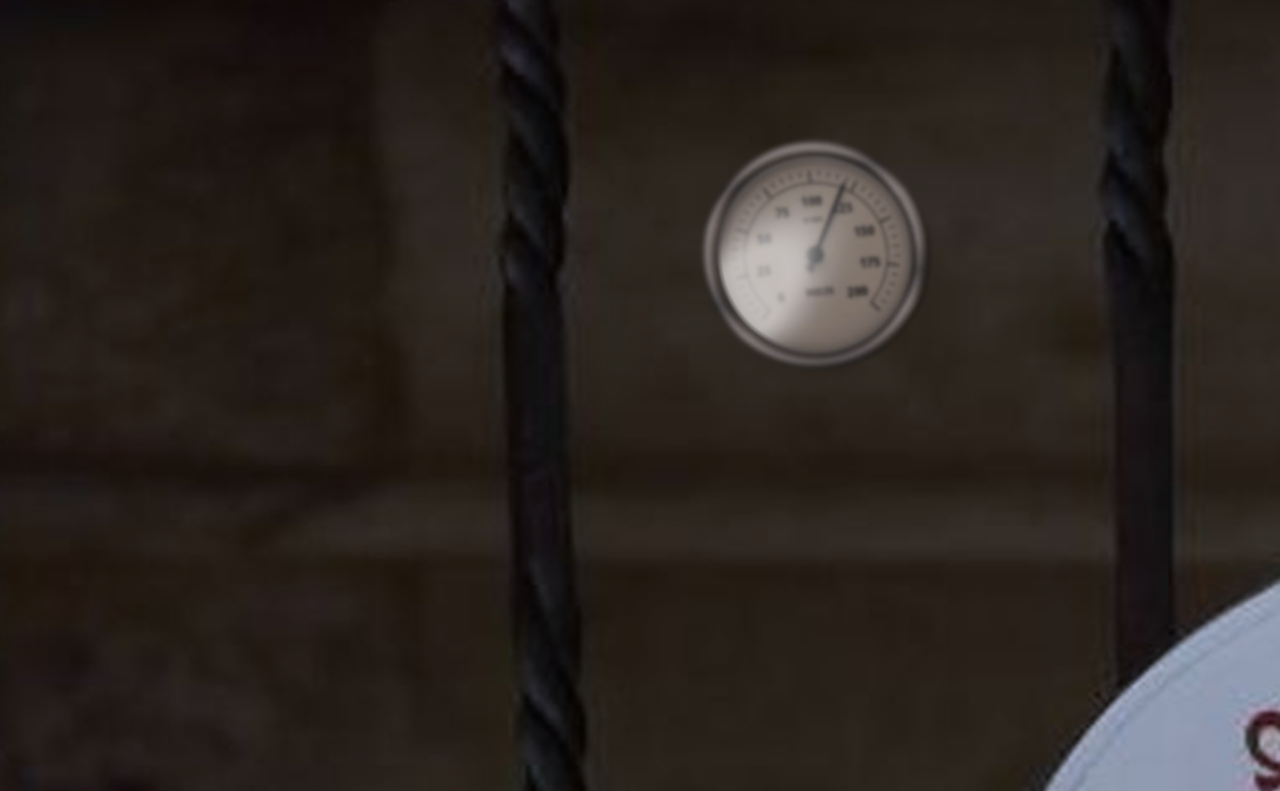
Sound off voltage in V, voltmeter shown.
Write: 120 V
